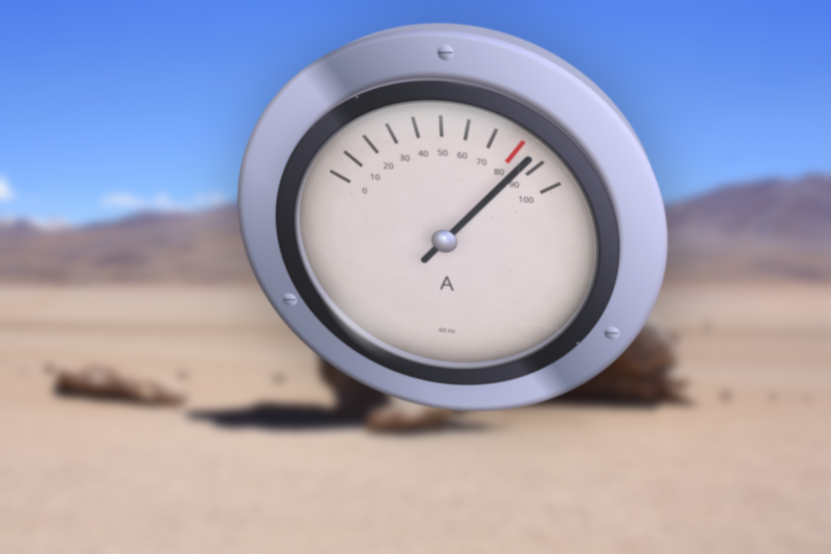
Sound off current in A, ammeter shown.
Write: 85 A
